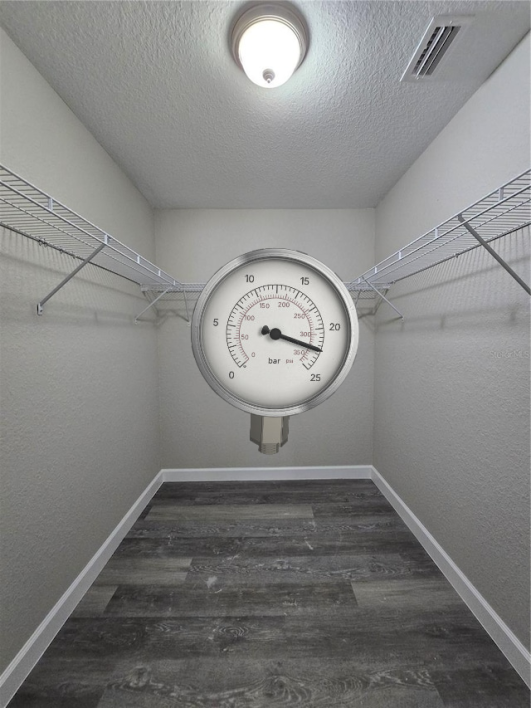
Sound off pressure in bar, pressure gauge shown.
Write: 22.5 bar
